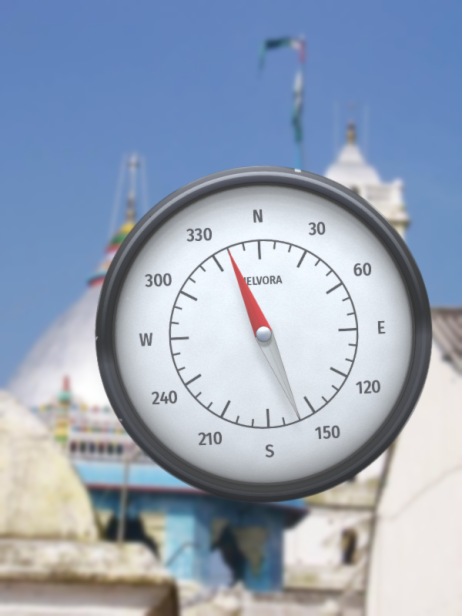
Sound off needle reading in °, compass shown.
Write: 340 °
